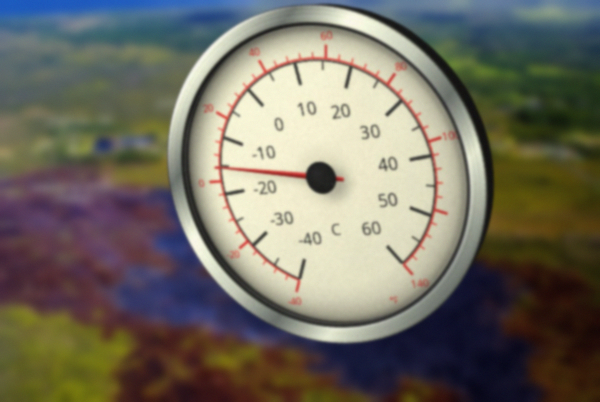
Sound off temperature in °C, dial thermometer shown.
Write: -15 °C
